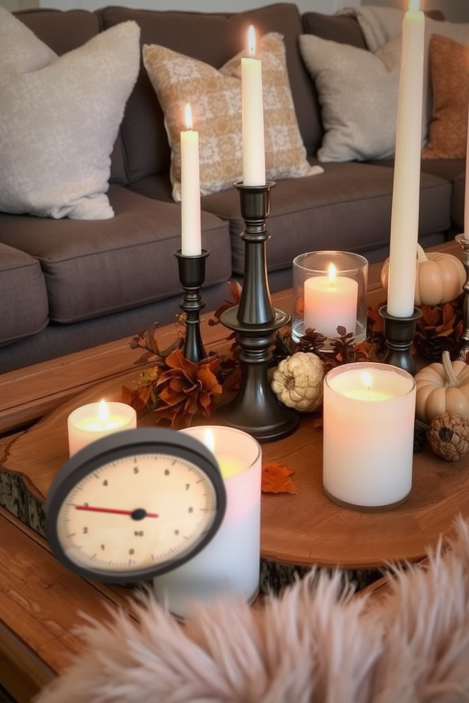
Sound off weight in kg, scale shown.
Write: 3 kg
